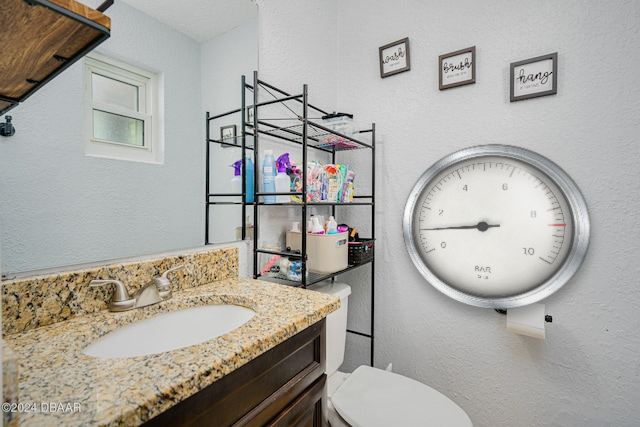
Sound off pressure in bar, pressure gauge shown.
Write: 1 bar
